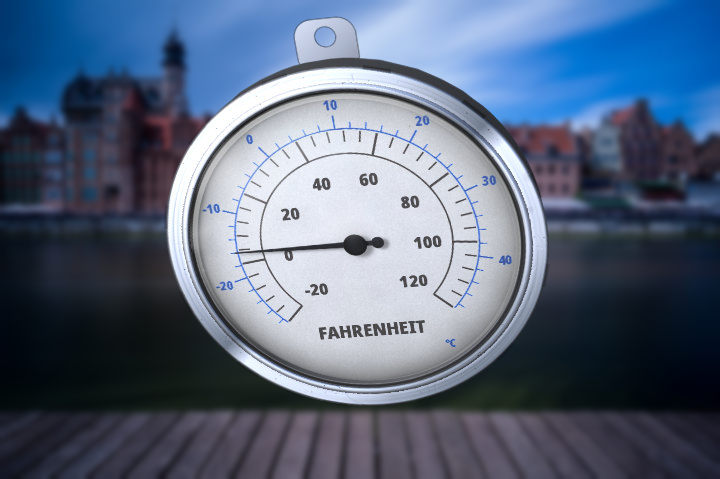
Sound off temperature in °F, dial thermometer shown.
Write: 4 °F
